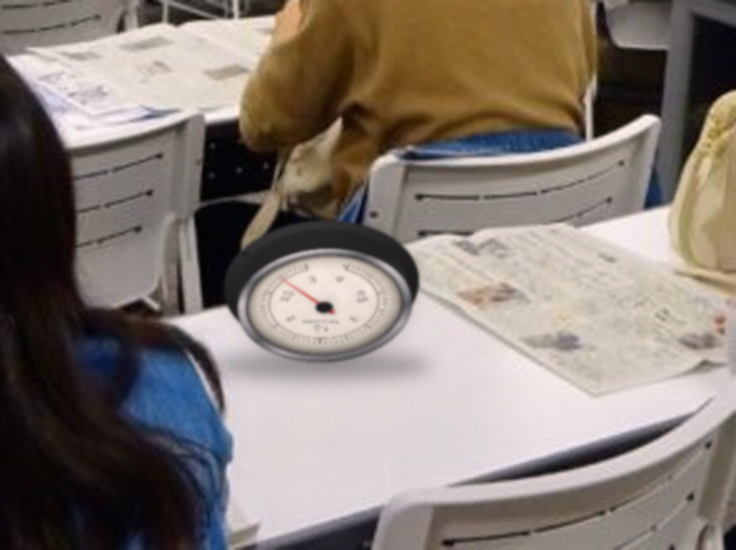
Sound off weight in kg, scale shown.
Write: 2.75 kg
